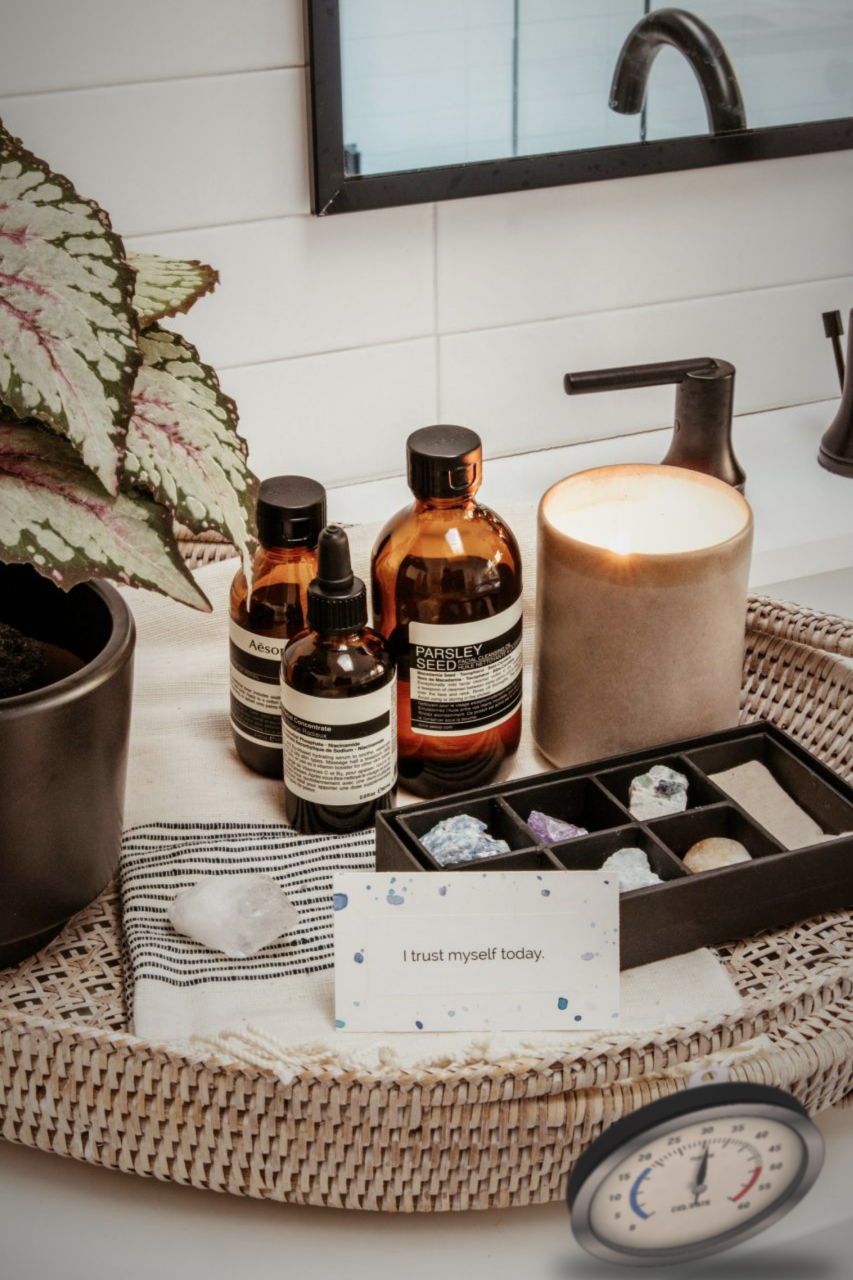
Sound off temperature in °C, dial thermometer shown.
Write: 30 °C
